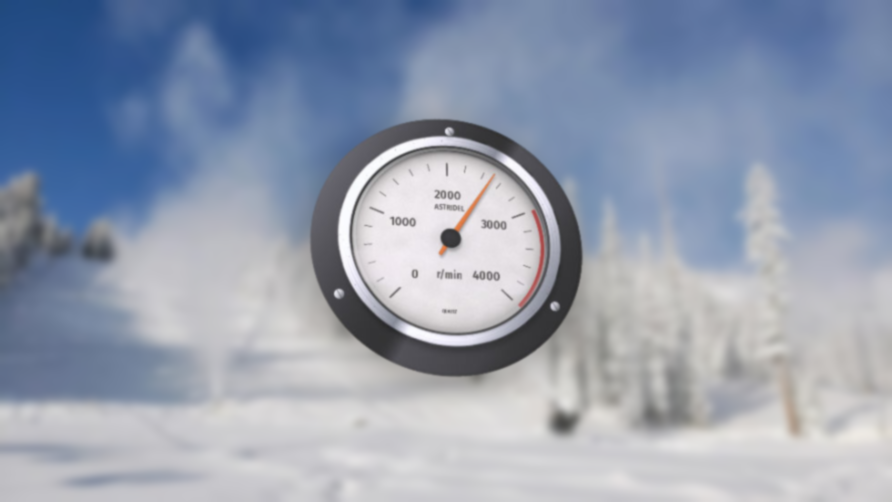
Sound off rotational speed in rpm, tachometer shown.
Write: 2500 rpm
